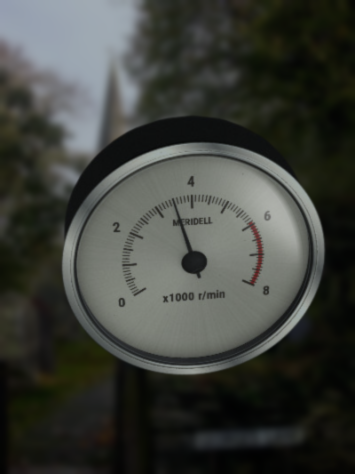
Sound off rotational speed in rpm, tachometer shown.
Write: 3500 rpm
